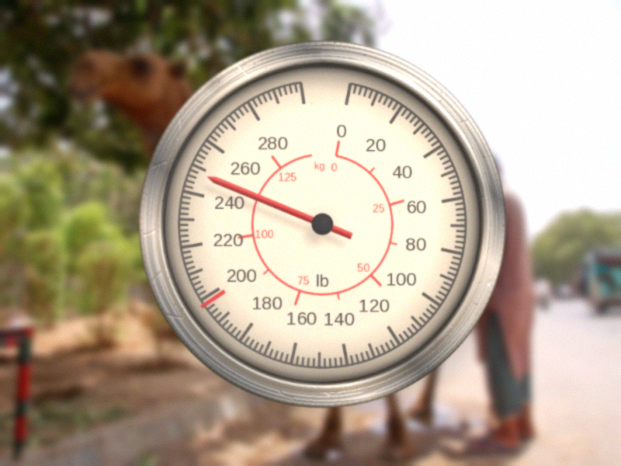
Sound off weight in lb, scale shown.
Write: 248 lb
